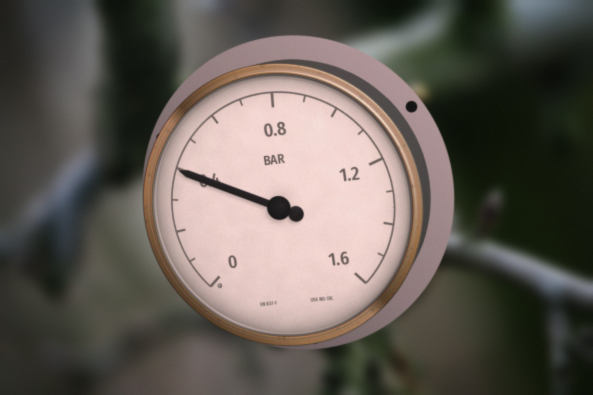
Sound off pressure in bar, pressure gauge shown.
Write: 0.4 bar
